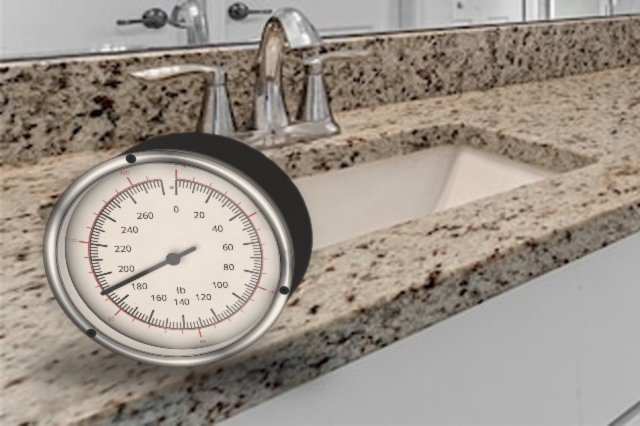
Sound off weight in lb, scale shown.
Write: 190 lb
